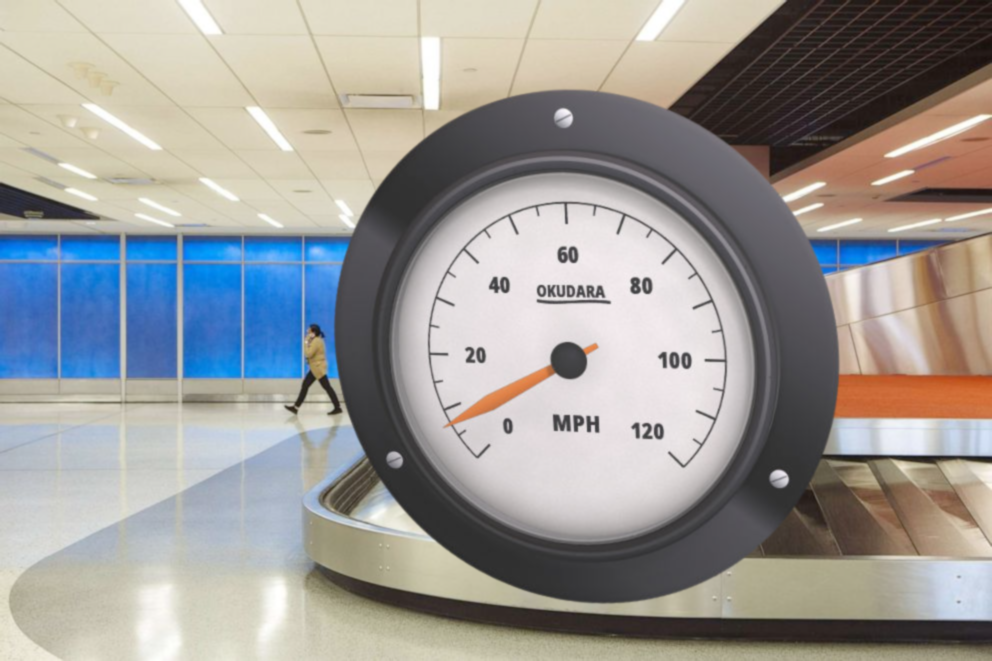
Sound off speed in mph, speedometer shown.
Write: 7.5 mph
